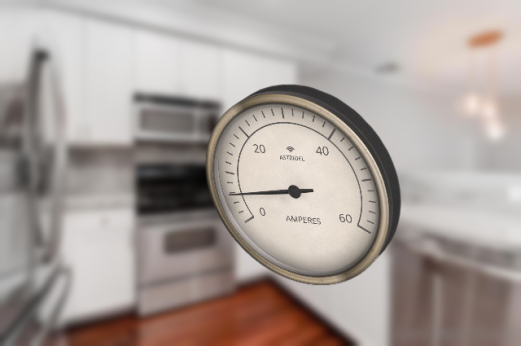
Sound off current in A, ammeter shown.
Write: 6 A
